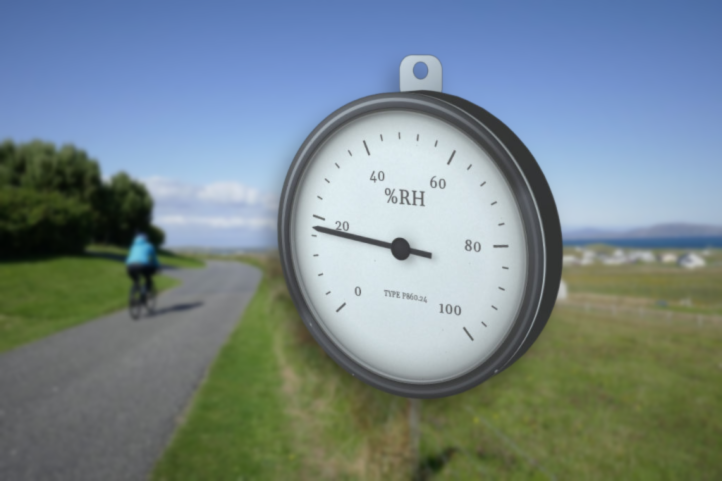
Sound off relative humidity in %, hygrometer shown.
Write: 18 %
